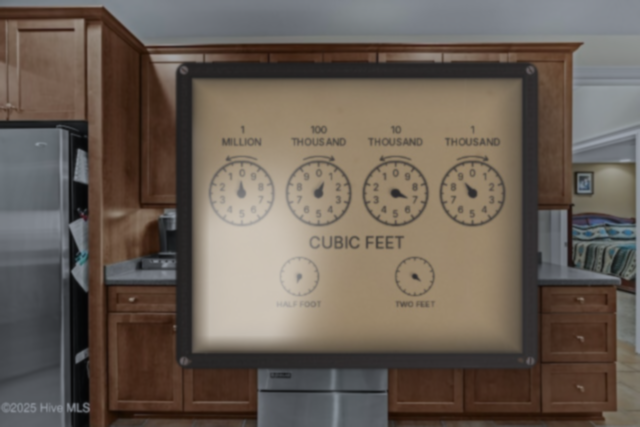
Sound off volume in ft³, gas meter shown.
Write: 6900 ft³
